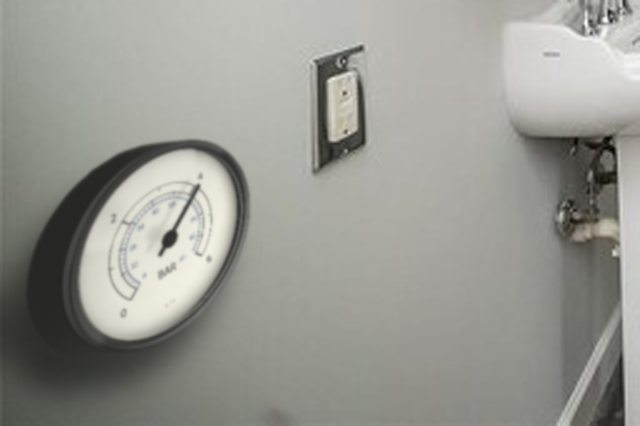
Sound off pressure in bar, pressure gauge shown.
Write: 4 bar
